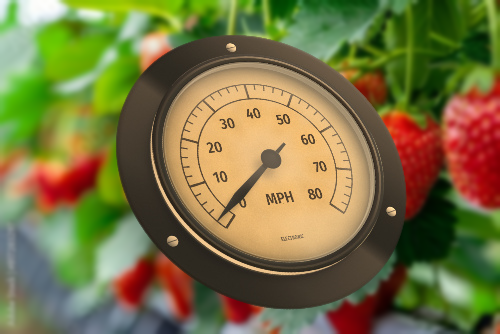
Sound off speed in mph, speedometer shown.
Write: 2 mph
